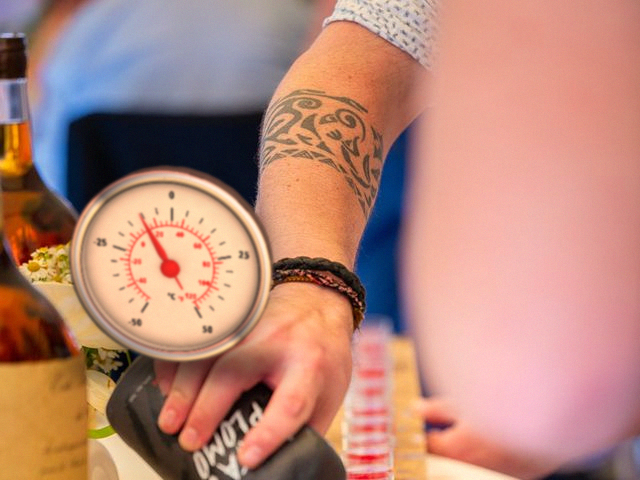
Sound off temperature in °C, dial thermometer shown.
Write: -10 °C
